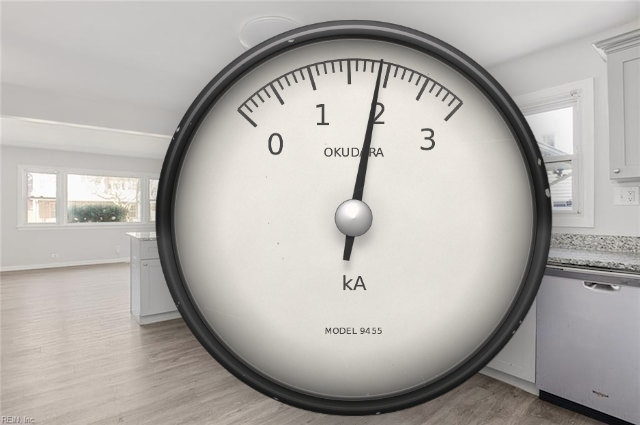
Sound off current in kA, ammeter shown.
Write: 1.9 kA
